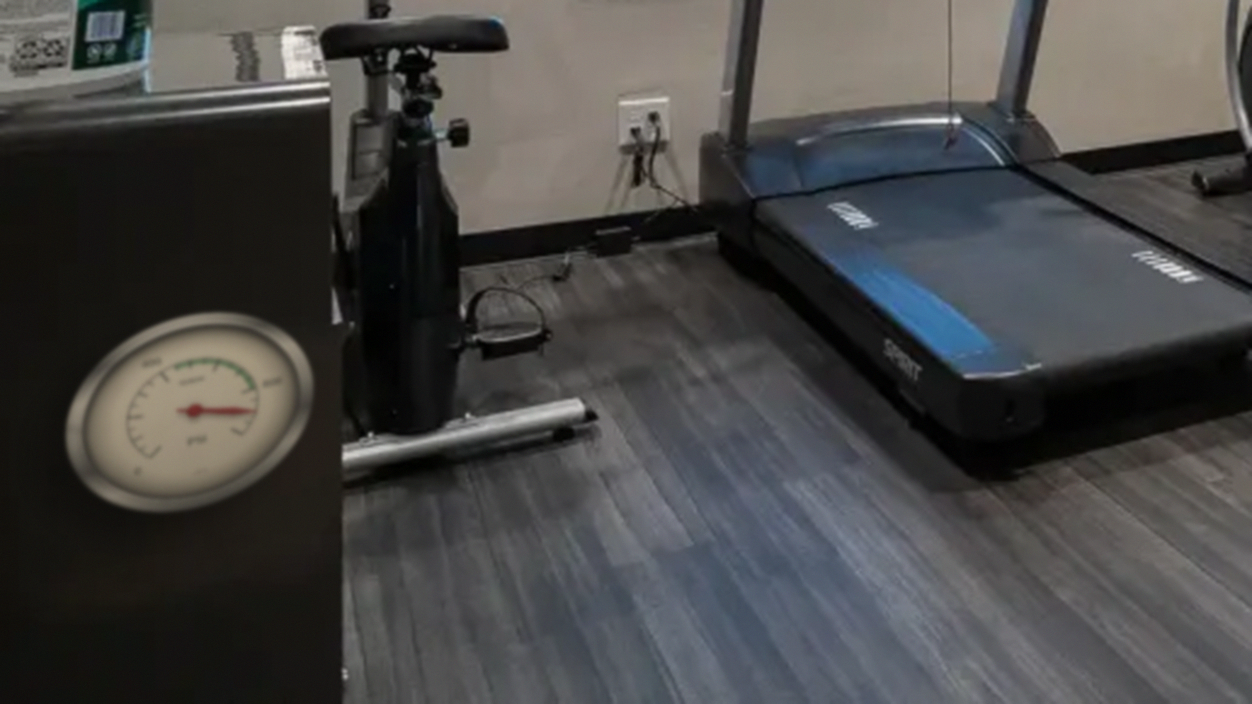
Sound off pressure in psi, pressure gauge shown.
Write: 900 psi
